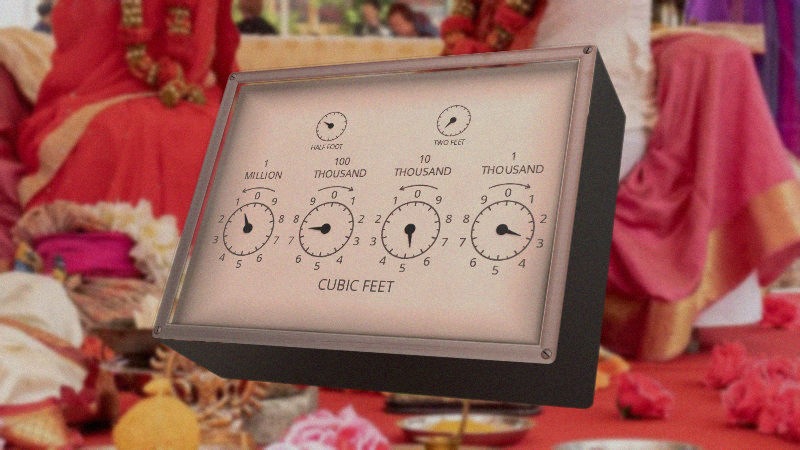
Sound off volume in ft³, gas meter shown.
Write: 75300 ft³
